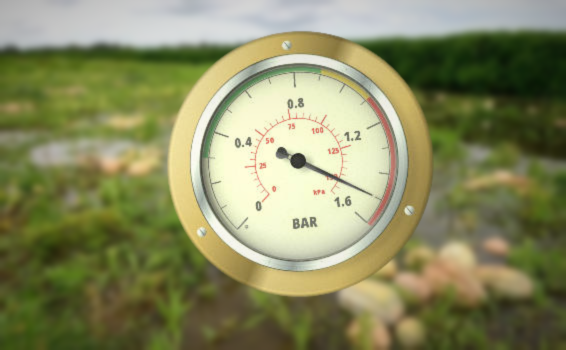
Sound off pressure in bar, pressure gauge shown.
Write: 1.5 bar
